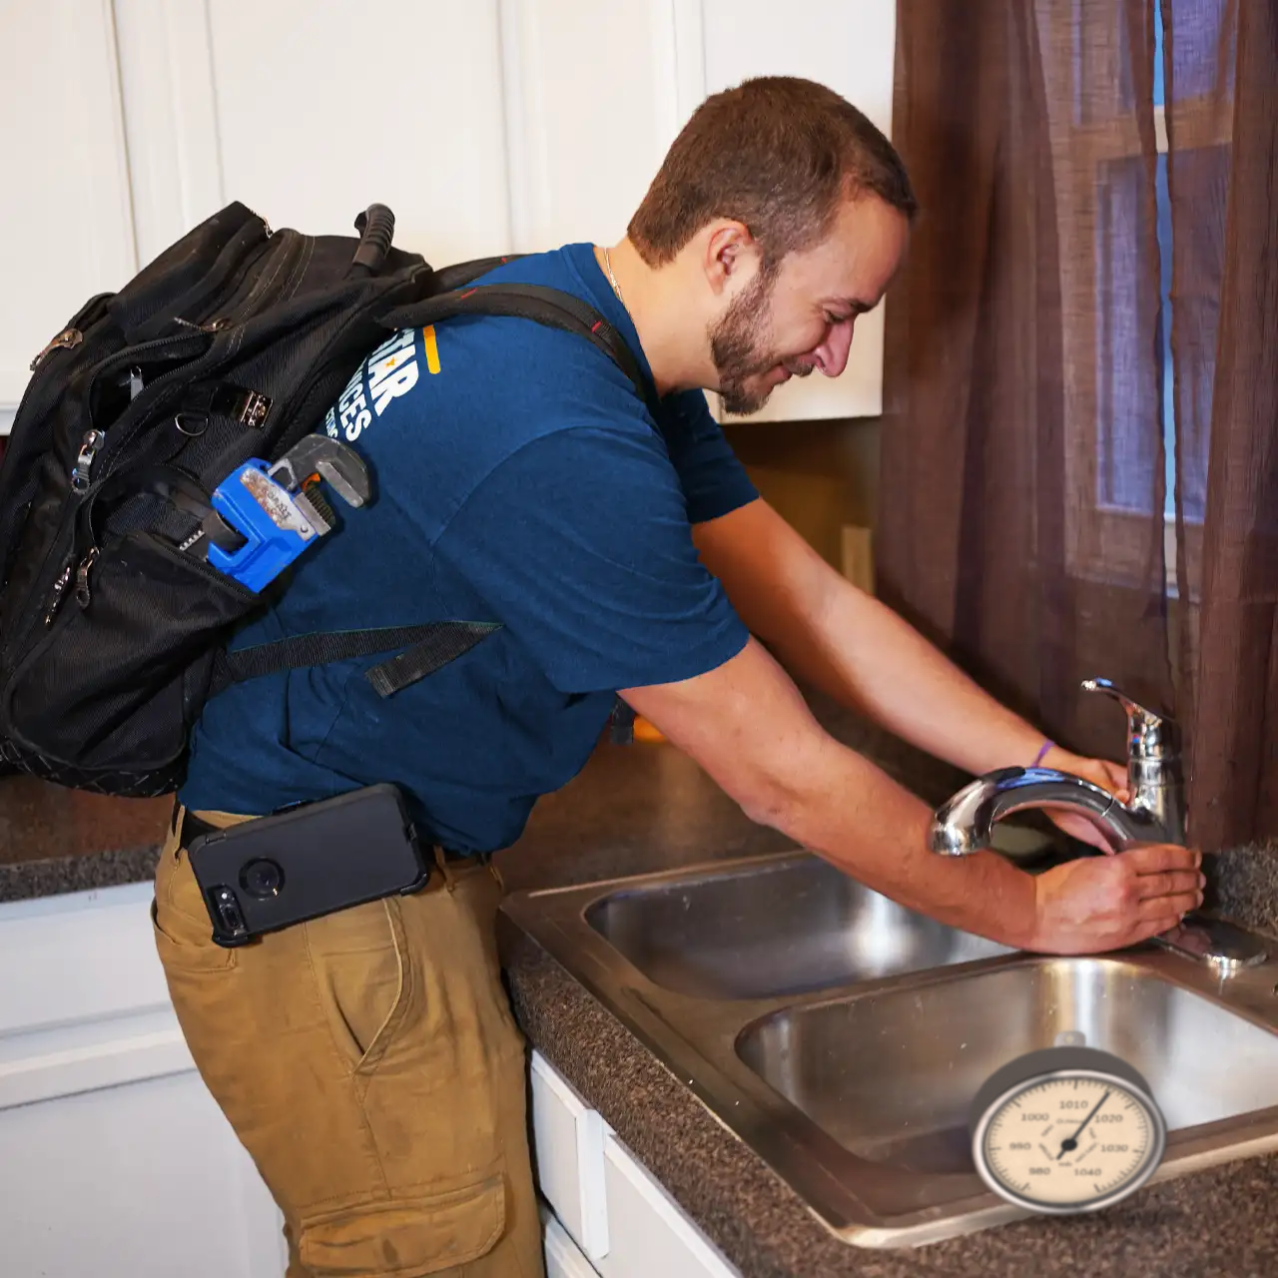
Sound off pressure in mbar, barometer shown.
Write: 1015 mbar
